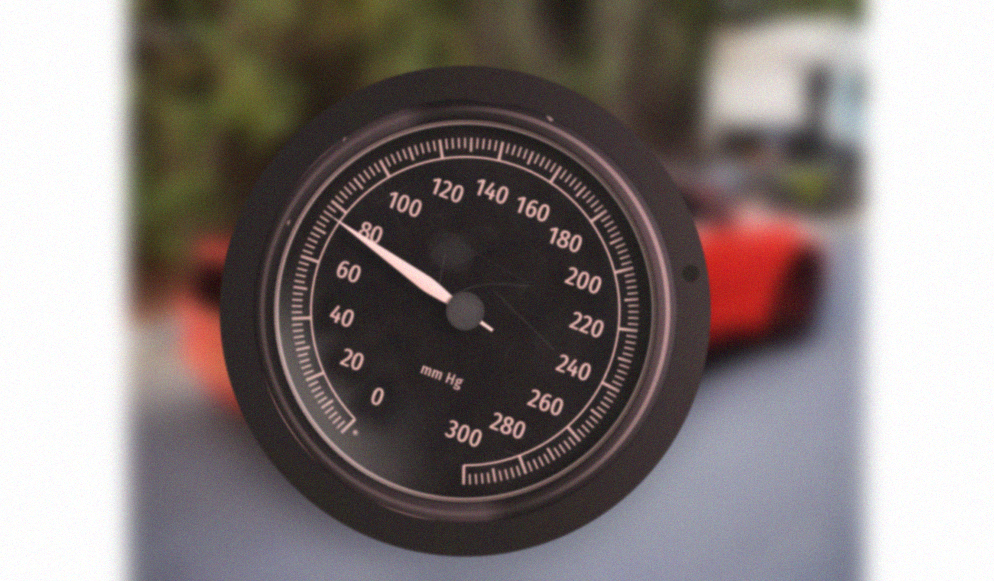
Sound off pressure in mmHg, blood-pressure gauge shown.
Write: 76 mmHg
